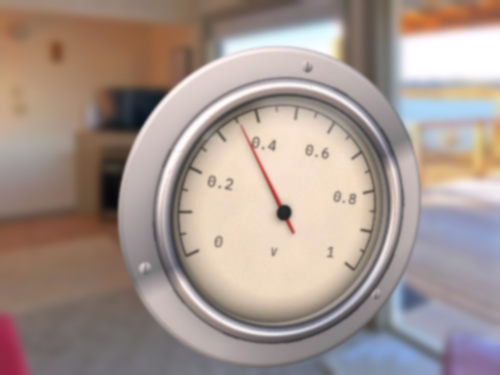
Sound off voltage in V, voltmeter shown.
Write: 0.35 V
